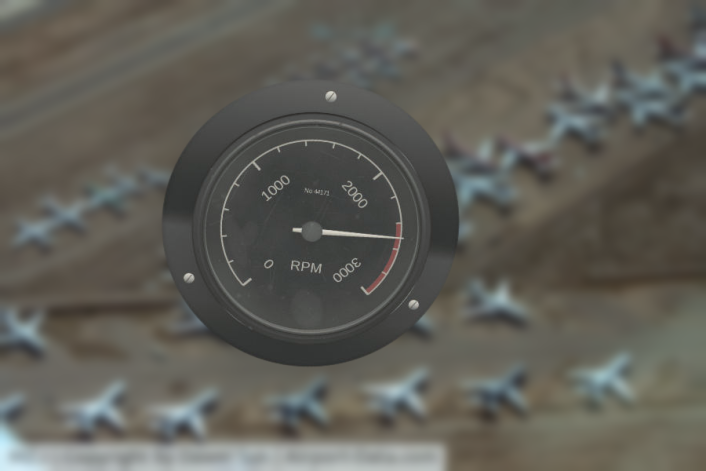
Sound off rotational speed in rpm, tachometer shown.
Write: 2500 rpm
